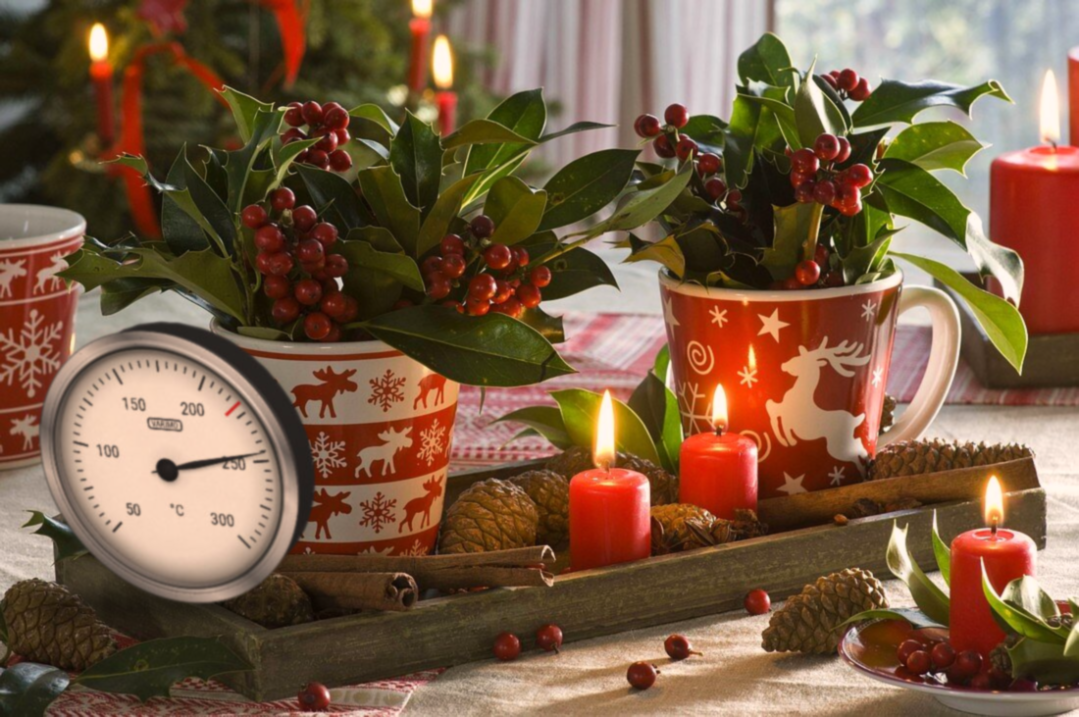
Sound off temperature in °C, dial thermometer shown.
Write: 245 °C
